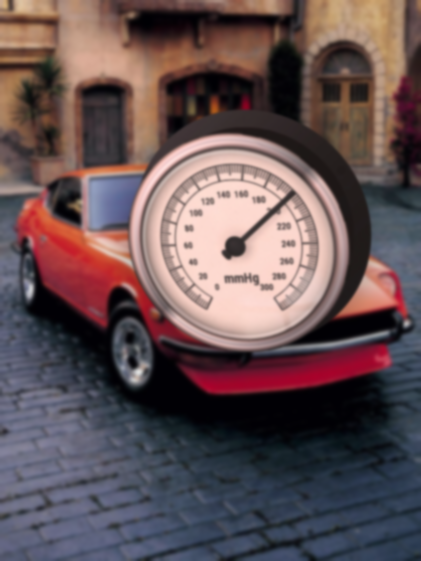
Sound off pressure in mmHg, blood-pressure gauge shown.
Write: 200 mmHg
